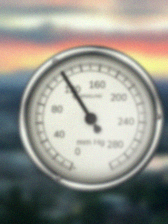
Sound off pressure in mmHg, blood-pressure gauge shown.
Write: 120 mmHg
